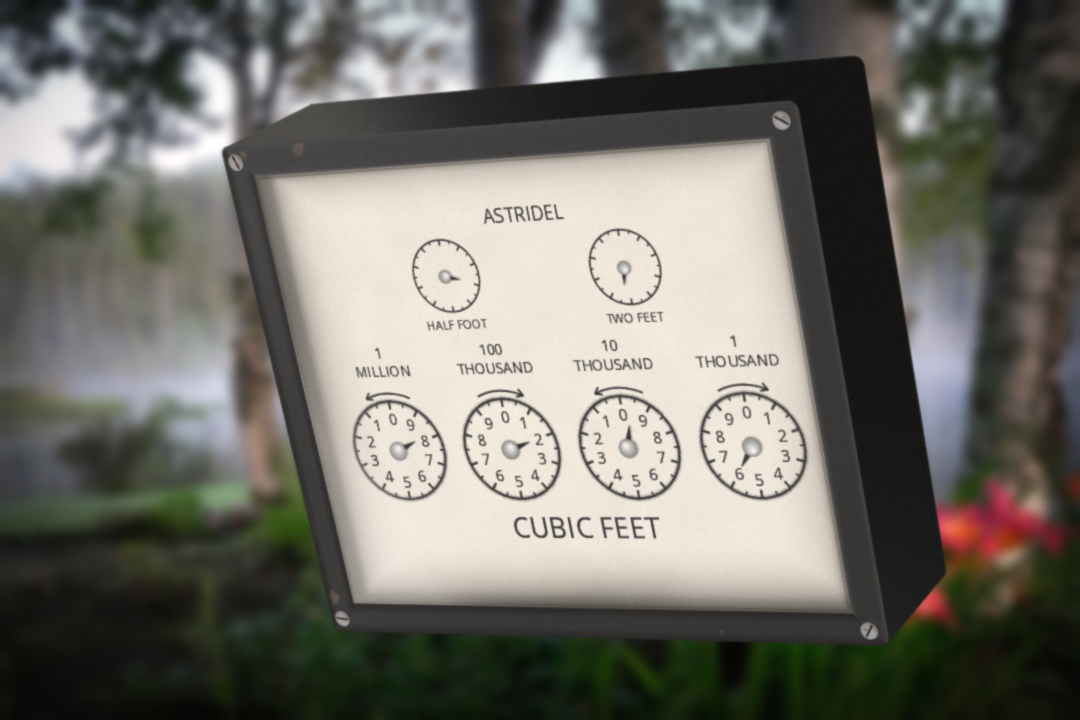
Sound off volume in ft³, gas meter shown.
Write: 819600 ft³
